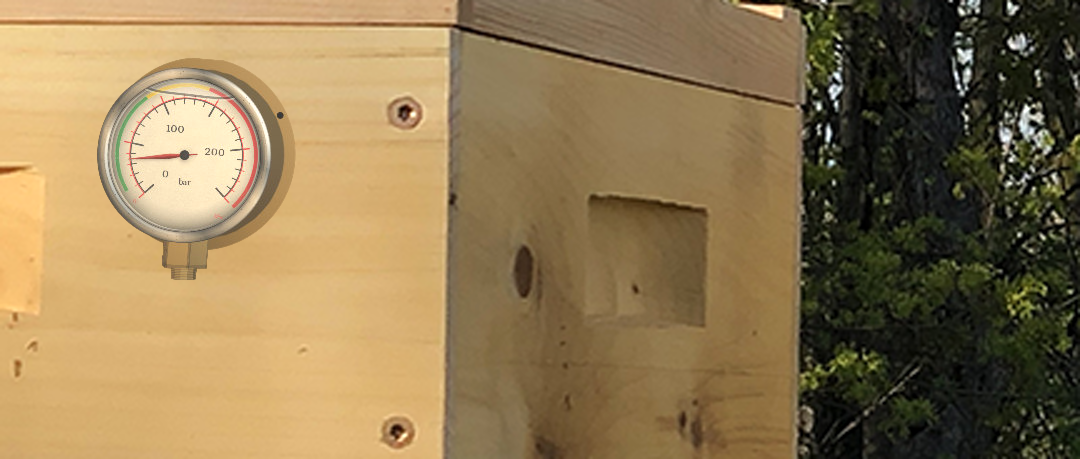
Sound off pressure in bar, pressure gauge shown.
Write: 35 bar
